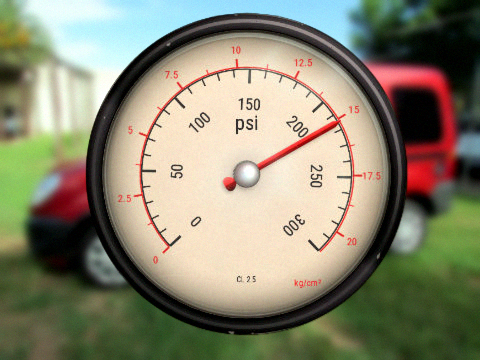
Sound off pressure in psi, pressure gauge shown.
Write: 215 psi
